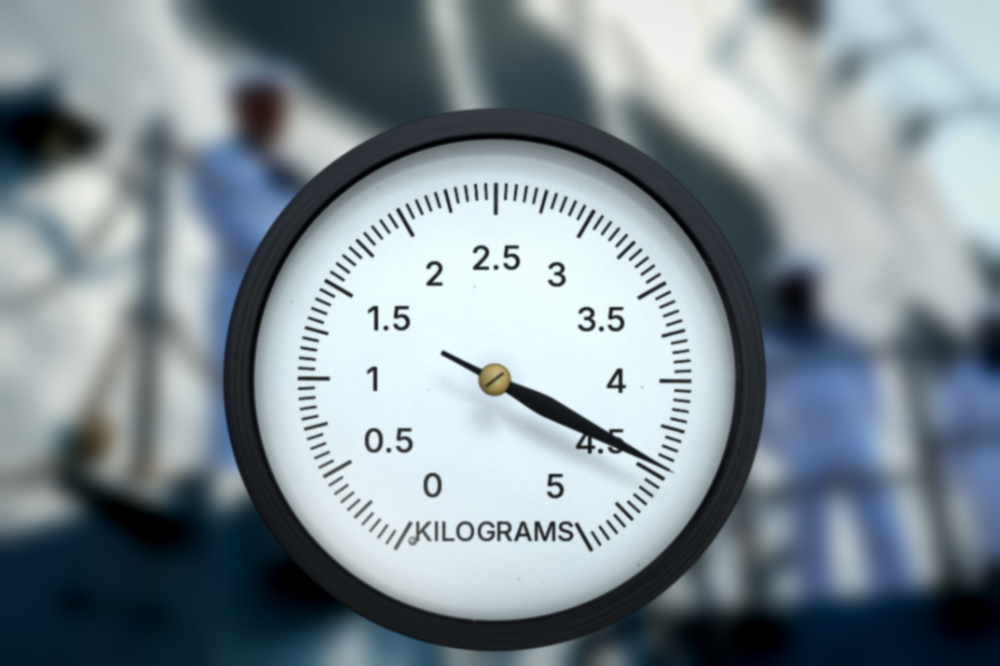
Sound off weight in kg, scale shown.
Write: 4.45 kg
